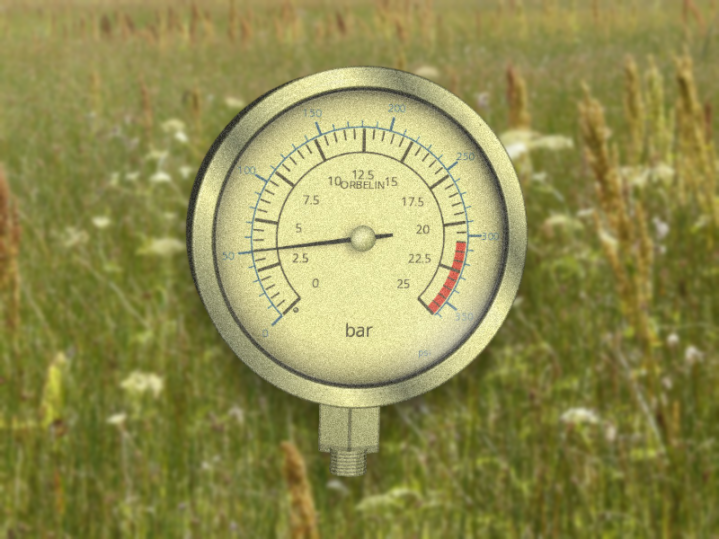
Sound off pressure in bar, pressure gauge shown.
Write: 3.5 bar
